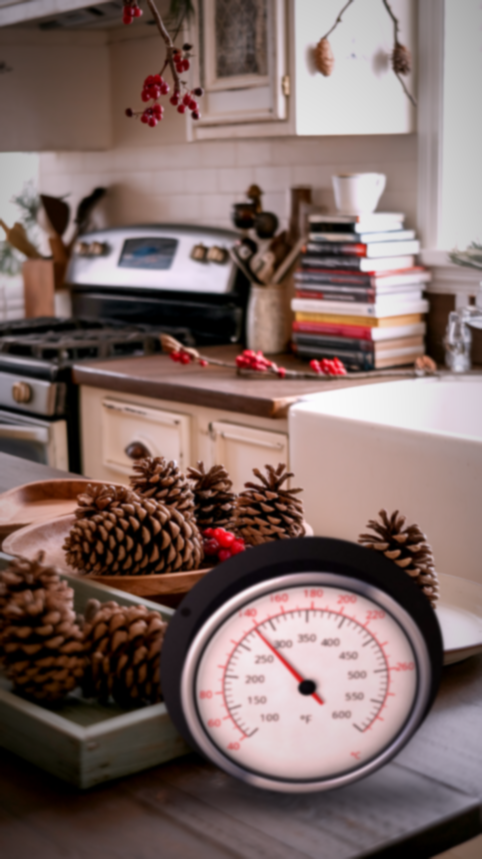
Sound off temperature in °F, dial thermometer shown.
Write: 280 °F
